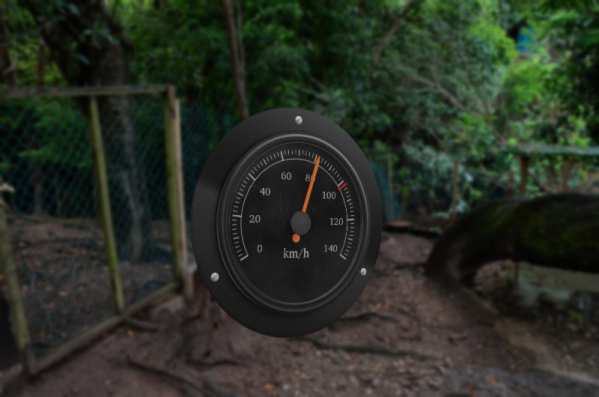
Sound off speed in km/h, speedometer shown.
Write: 80 km/h
